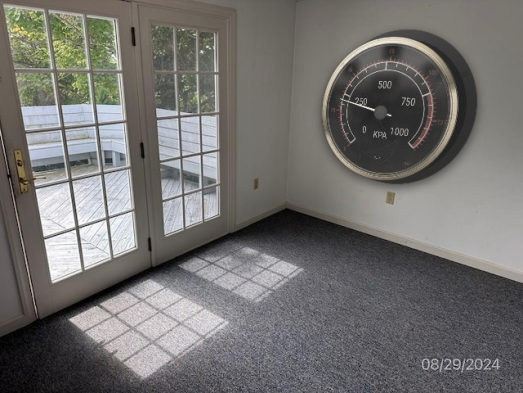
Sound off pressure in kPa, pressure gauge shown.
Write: 225 kPa
